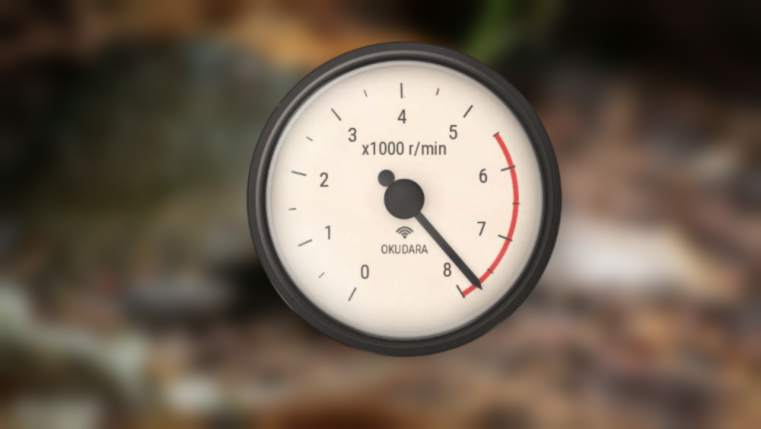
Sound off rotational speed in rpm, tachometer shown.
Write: 7750 rpm
